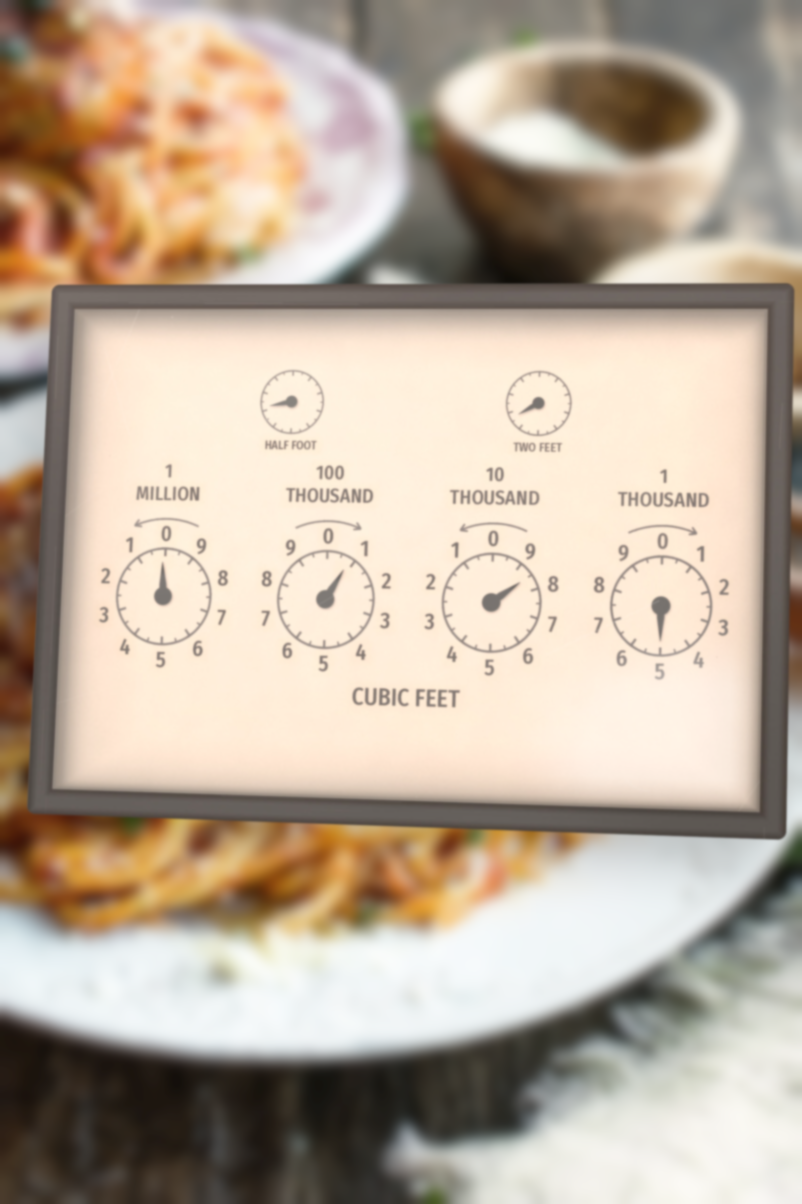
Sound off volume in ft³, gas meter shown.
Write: 8500 ft³
